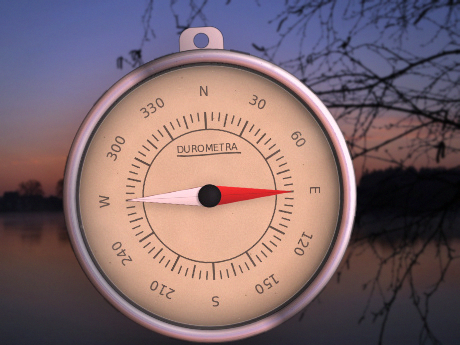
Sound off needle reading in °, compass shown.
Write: 90 °
